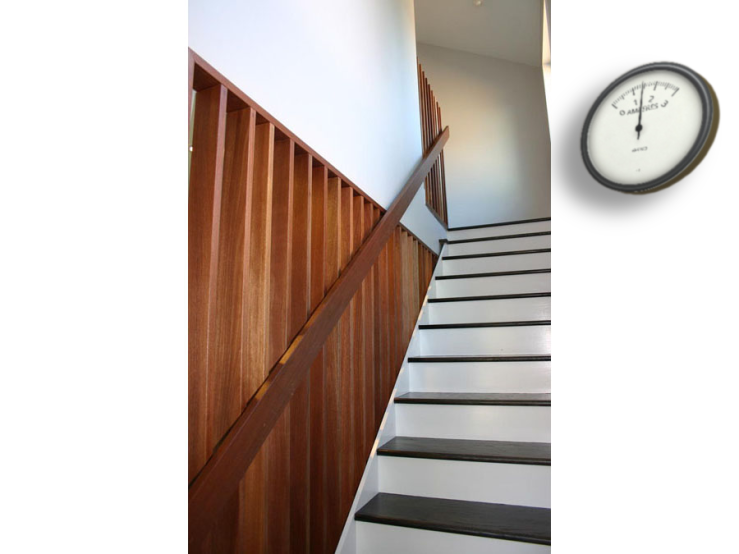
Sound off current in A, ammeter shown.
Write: 1.5 A
